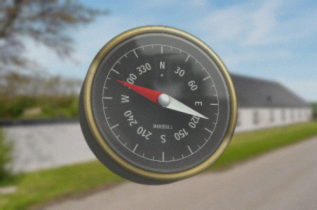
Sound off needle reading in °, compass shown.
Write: 290 °
